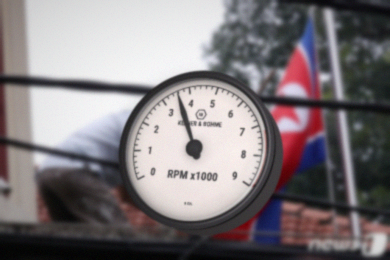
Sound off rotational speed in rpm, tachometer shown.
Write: 3600 rpm
